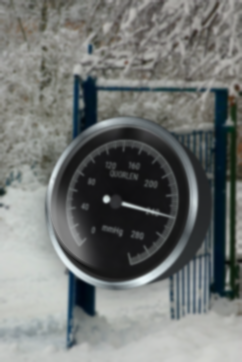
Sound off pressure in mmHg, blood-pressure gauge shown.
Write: 240 mmHg
